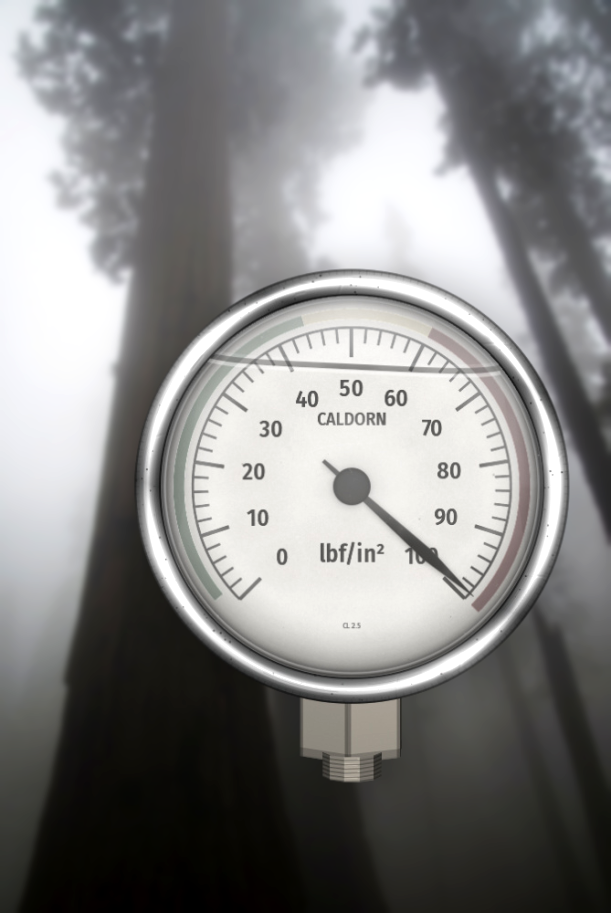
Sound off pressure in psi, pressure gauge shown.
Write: 99 psi
